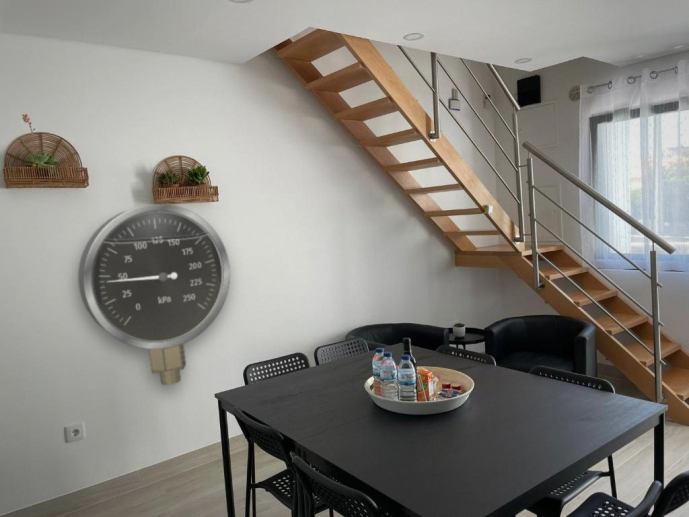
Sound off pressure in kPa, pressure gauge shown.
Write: 45 kPa
